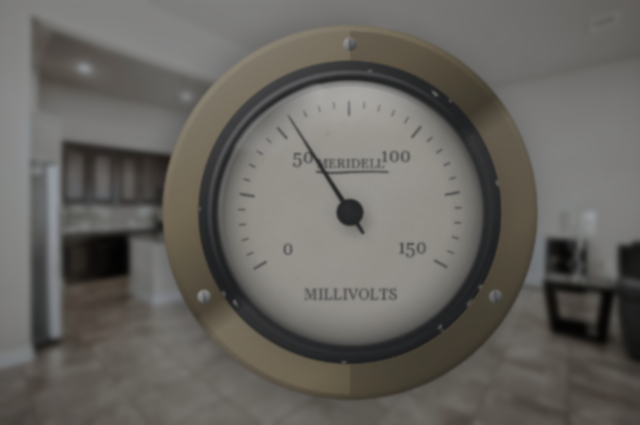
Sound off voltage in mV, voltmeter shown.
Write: 55 mV
